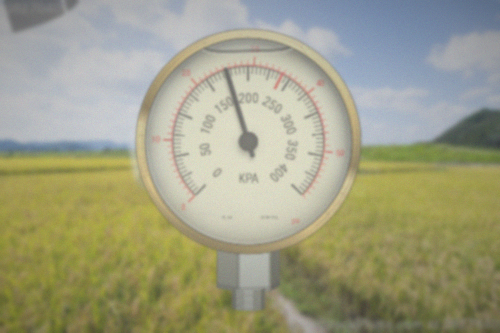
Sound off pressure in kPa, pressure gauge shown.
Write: 175 kPa
